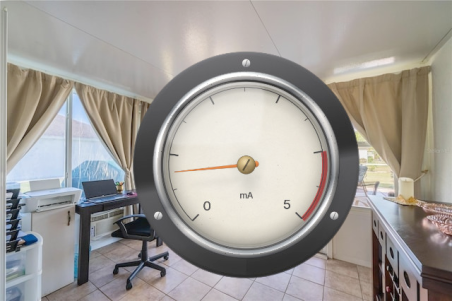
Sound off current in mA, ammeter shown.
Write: 0.75 mA
